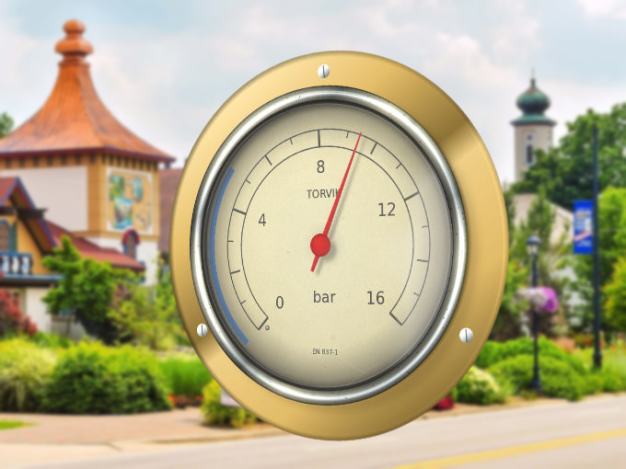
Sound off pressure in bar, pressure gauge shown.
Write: 9.5 bar
